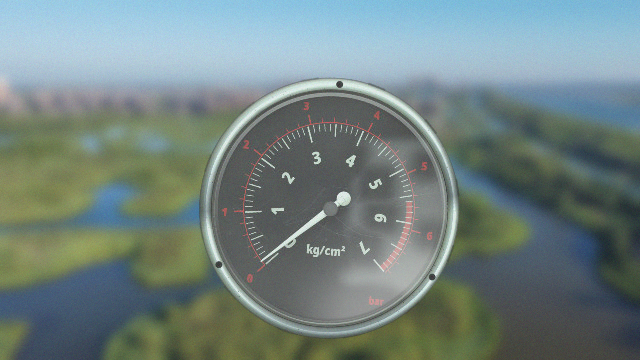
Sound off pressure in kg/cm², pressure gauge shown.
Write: 0.1 kg/cm²
